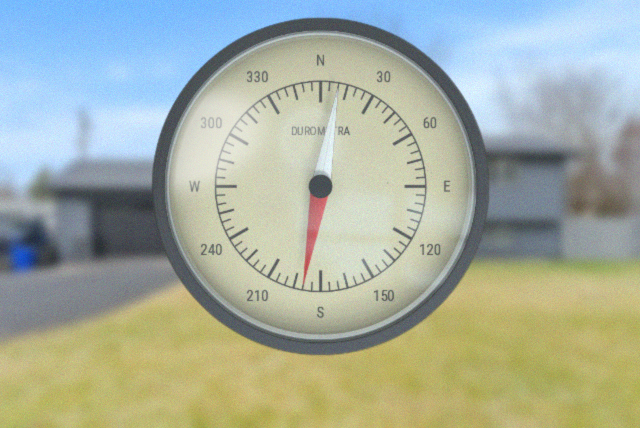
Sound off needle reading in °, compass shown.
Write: 190 °
